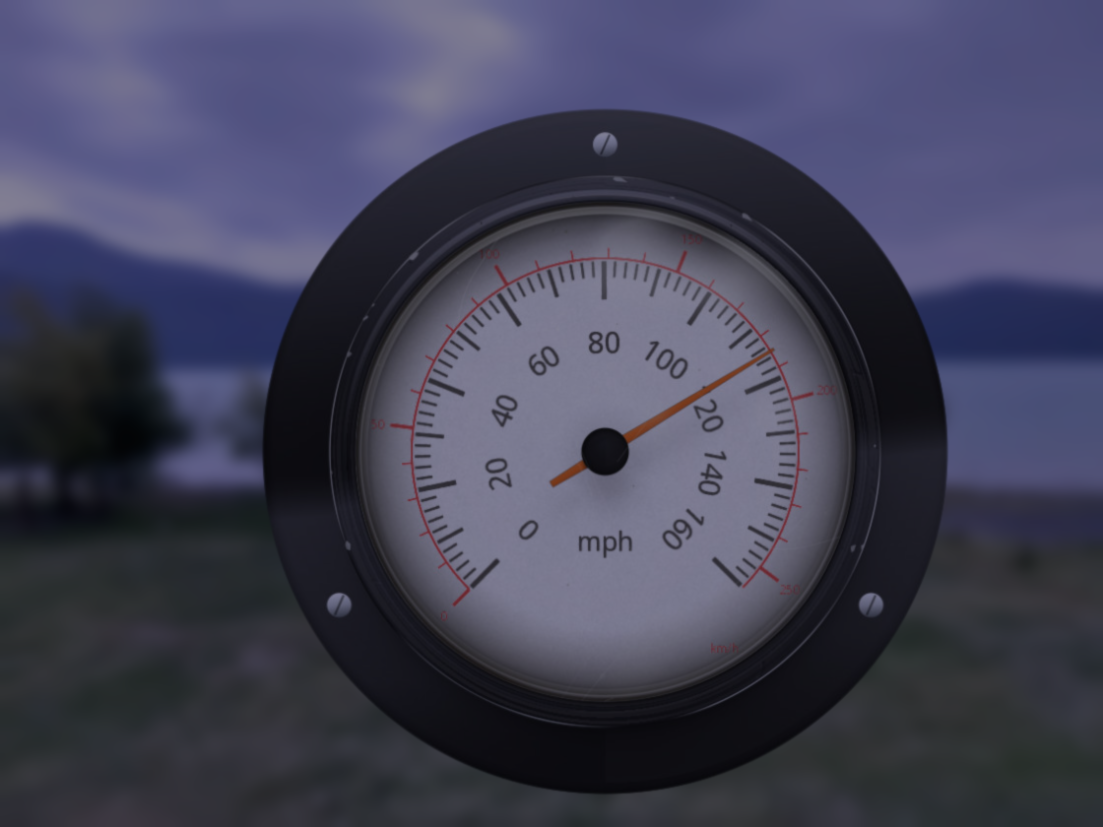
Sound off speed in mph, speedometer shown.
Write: 115 mph
